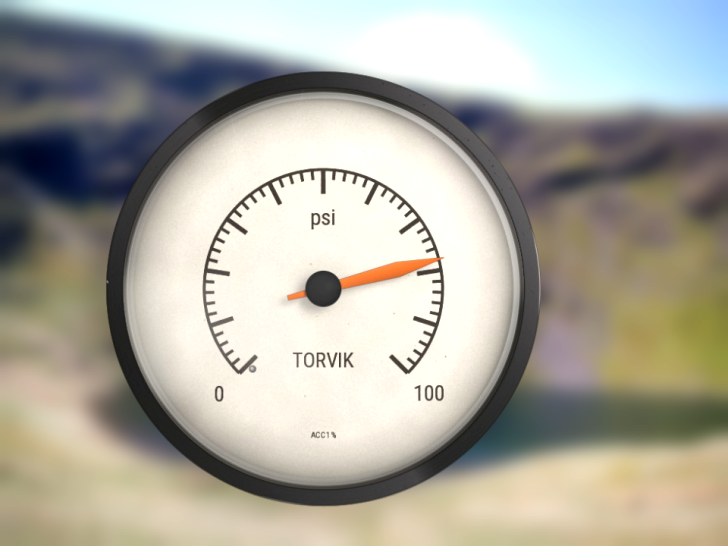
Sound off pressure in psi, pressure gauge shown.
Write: 78 psi
